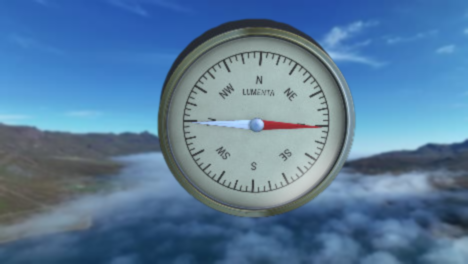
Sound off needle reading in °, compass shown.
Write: 90 °
